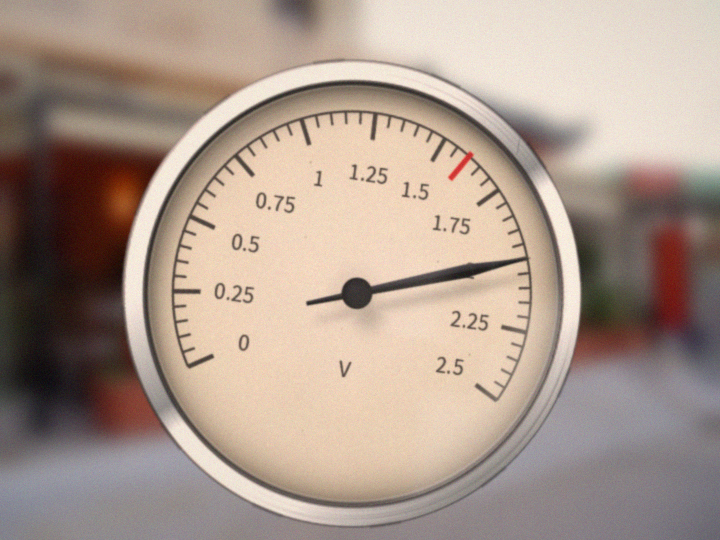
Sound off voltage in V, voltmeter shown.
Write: 2 V
